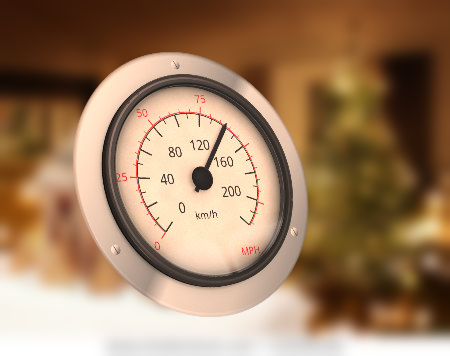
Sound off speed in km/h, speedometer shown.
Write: 140 km/h
